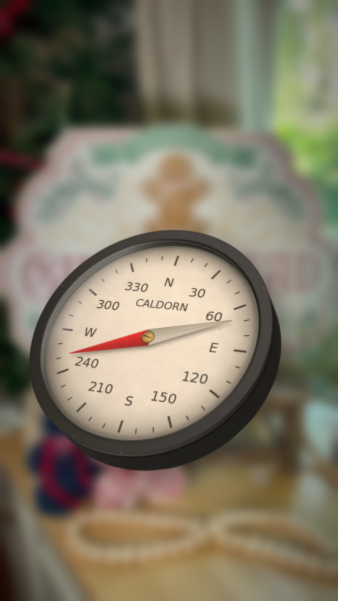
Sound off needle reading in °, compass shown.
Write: 250 °
